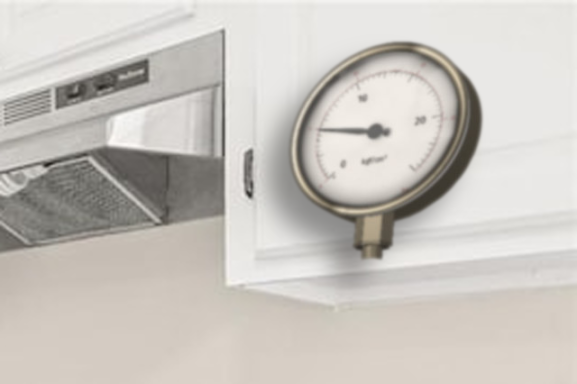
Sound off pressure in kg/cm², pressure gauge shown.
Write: 5 kg/cm²
